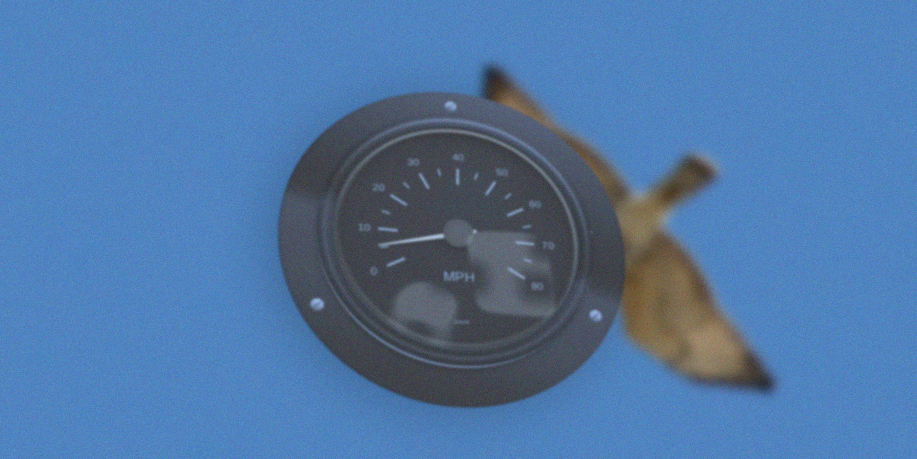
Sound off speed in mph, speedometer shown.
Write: 5 mph
